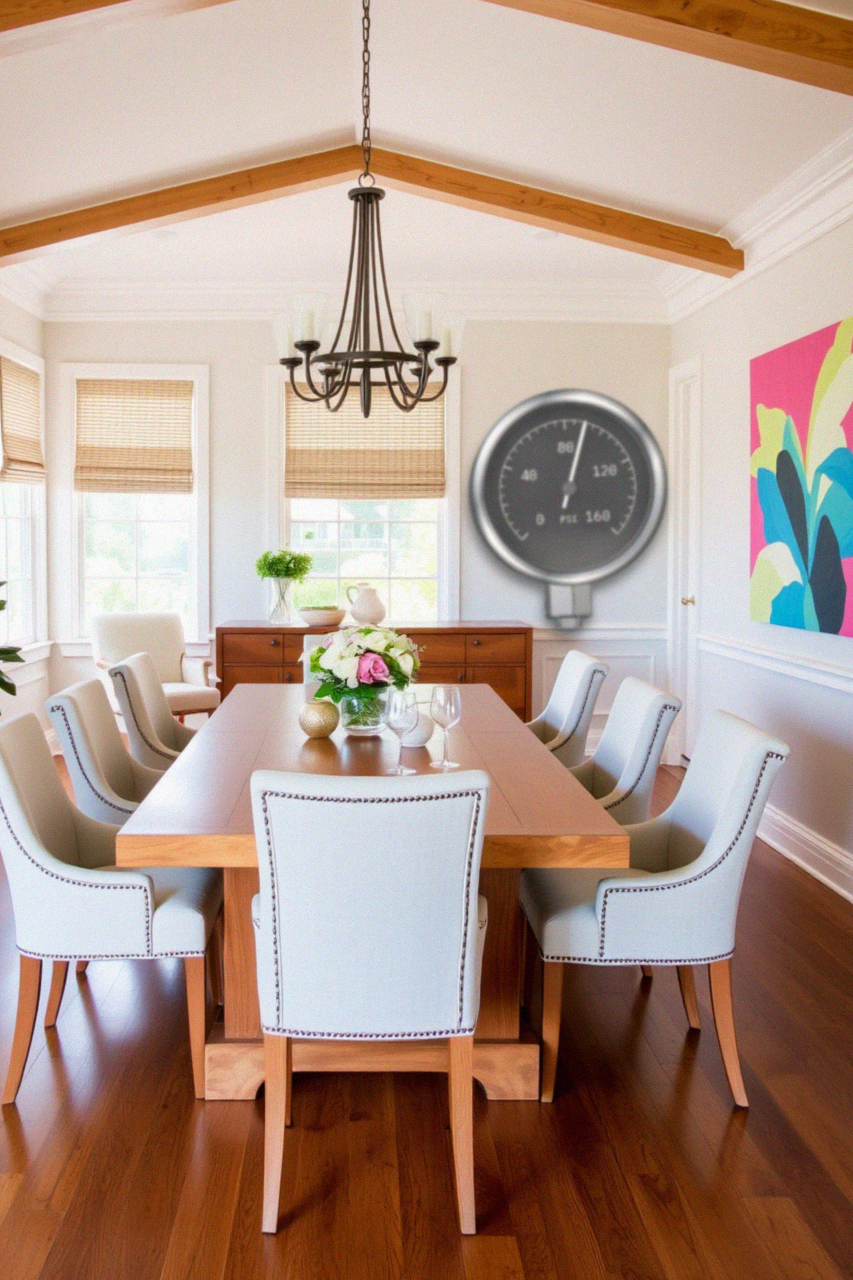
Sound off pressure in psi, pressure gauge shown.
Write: 90 psi
